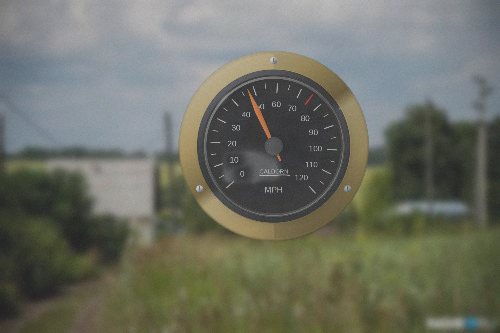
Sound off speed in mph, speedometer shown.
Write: 47.5 mph
